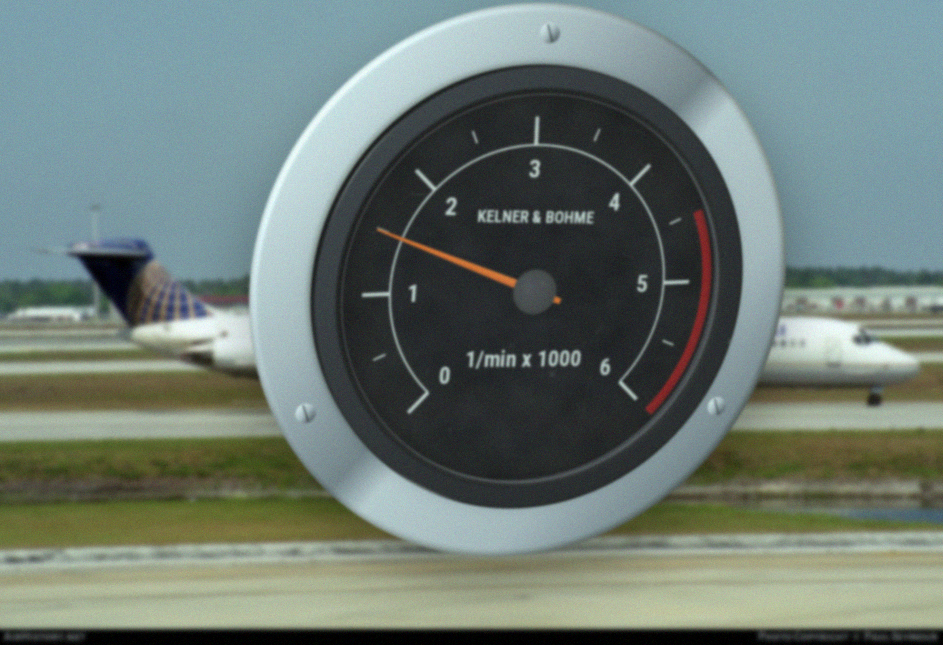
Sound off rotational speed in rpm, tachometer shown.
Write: 1500 rpm
